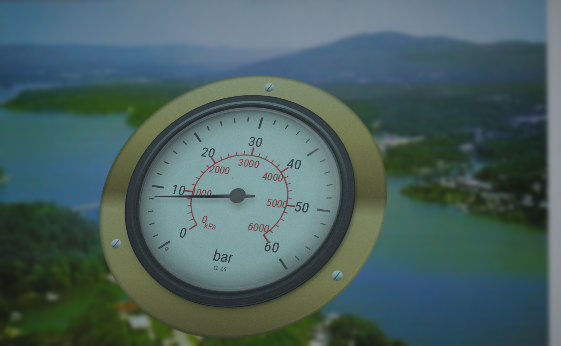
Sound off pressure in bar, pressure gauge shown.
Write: 8 bar
